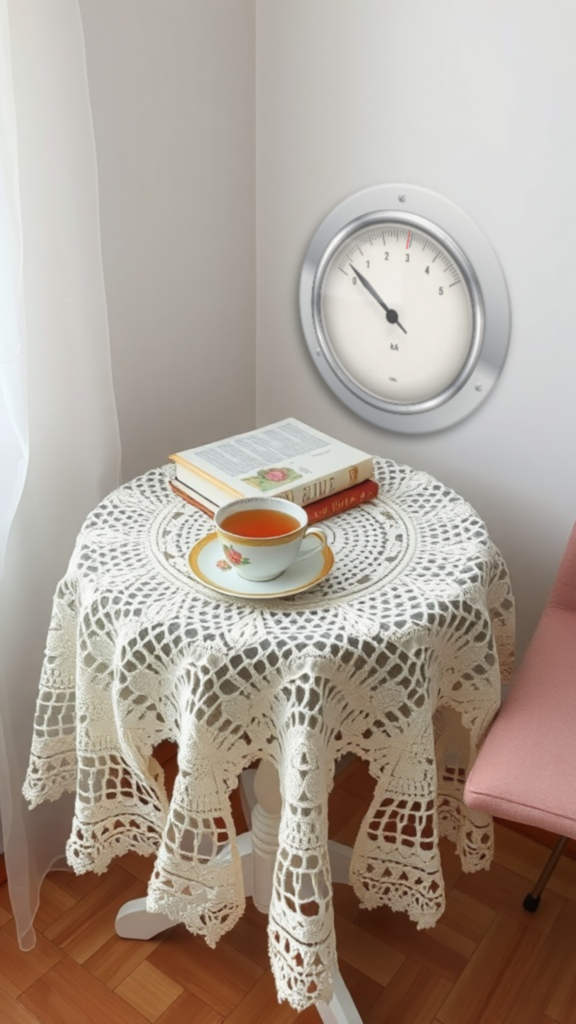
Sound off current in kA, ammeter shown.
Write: 0.5 kA
